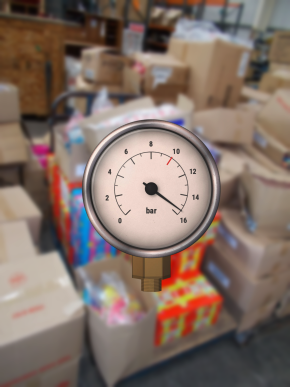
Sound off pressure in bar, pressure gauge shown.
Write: 15.5 bar
